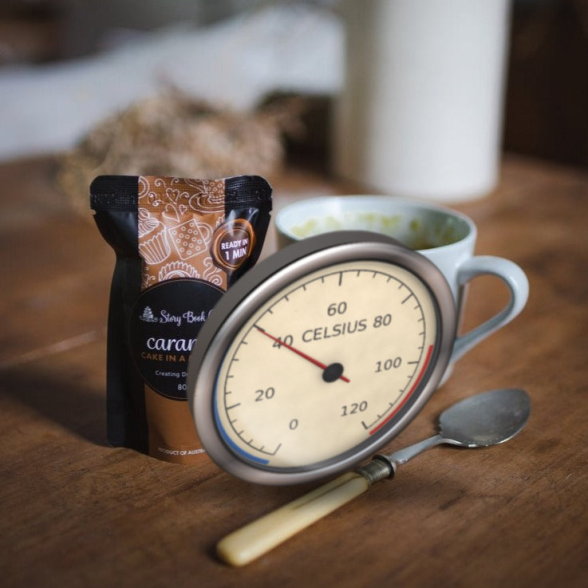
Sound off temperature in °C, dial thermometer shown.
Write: 40 °C
